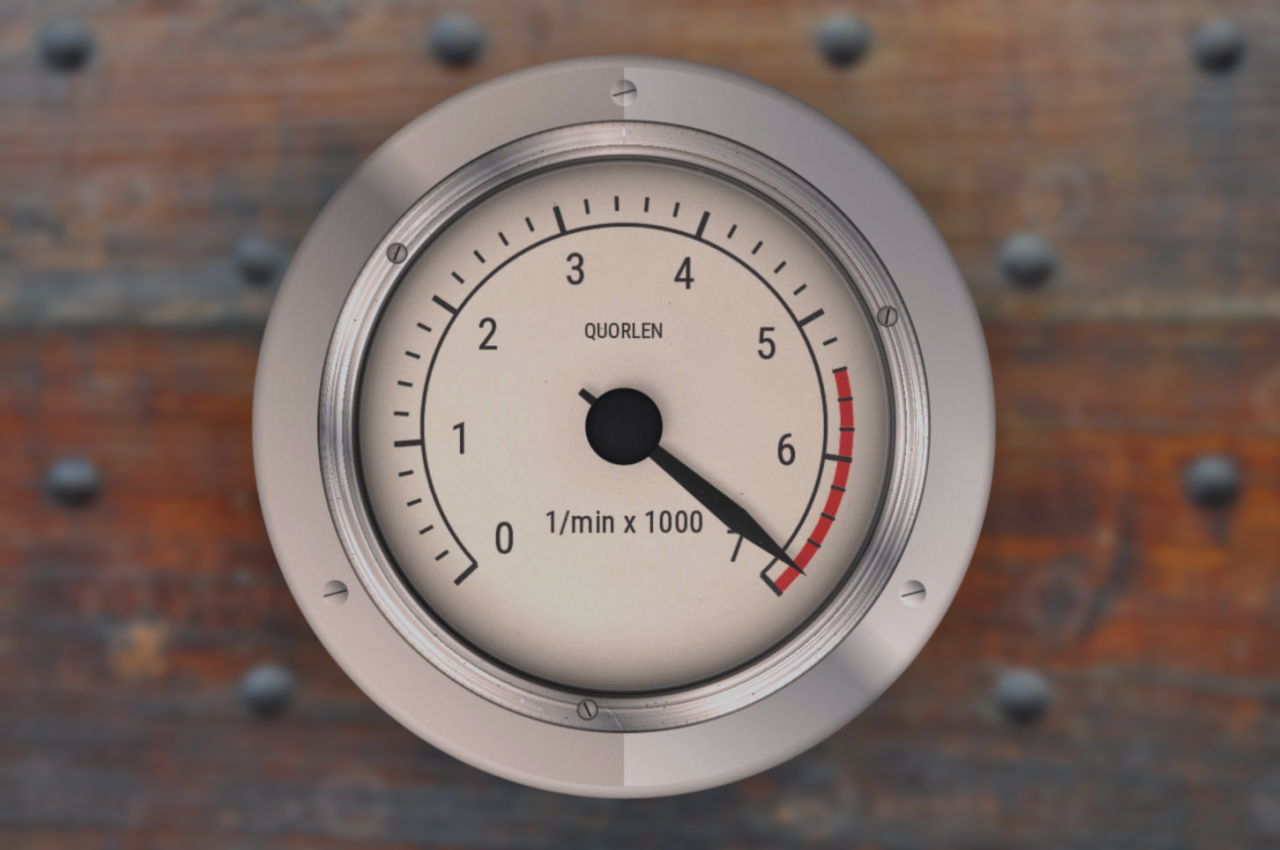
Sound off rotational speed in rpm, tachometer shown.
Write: 6800 rpm
